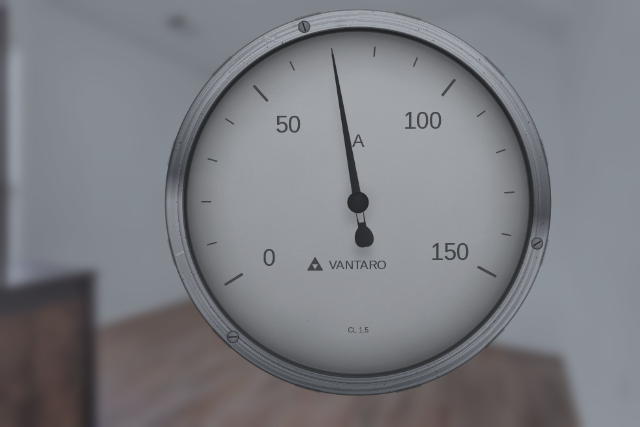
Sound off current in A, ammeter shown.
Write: 70 A
